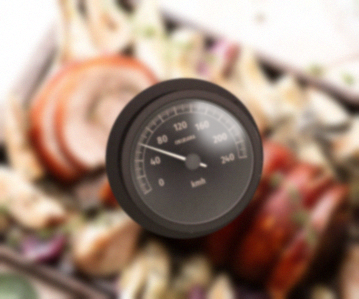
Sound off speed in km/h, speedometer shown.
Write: 60 km/h
